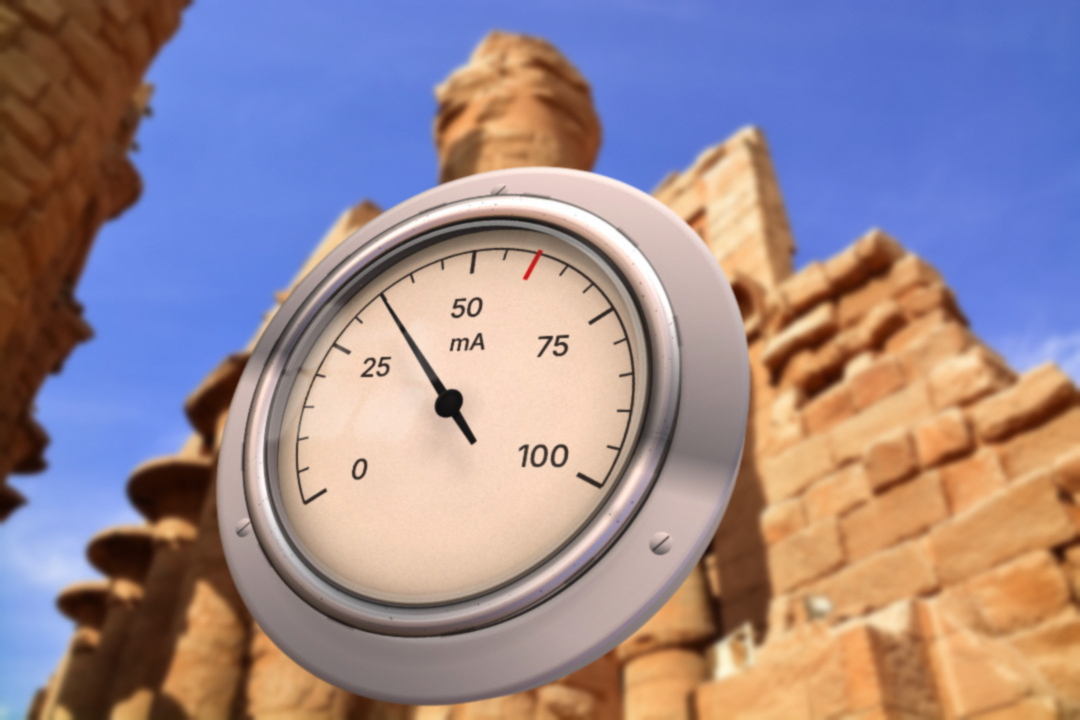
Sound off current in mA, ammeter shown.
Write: 35 mA
